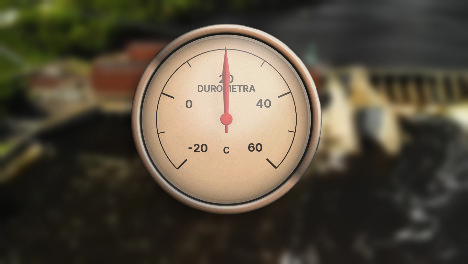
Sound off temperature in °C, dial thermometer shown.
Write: 20 °C
